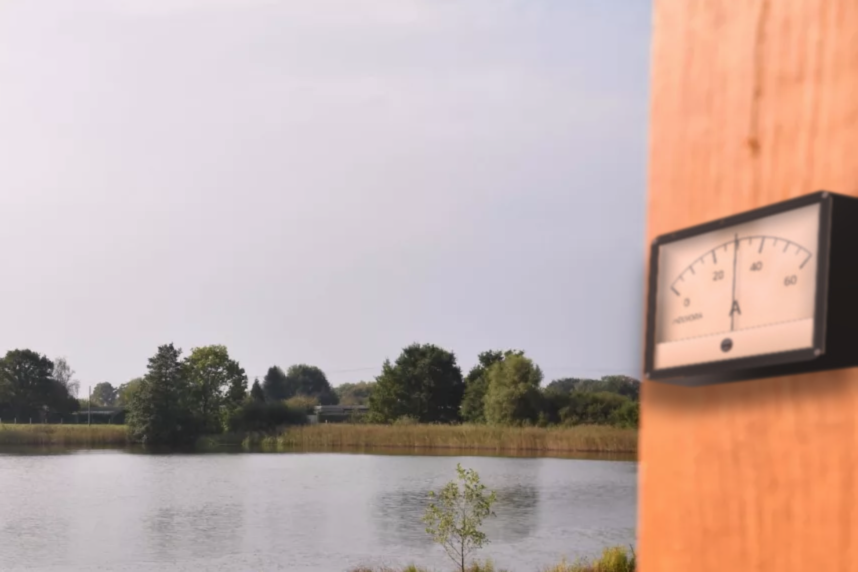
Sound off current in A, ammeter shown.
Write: 30 A
